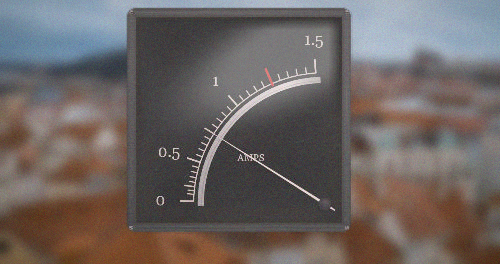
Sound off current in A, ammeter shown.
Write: 0.75 A
